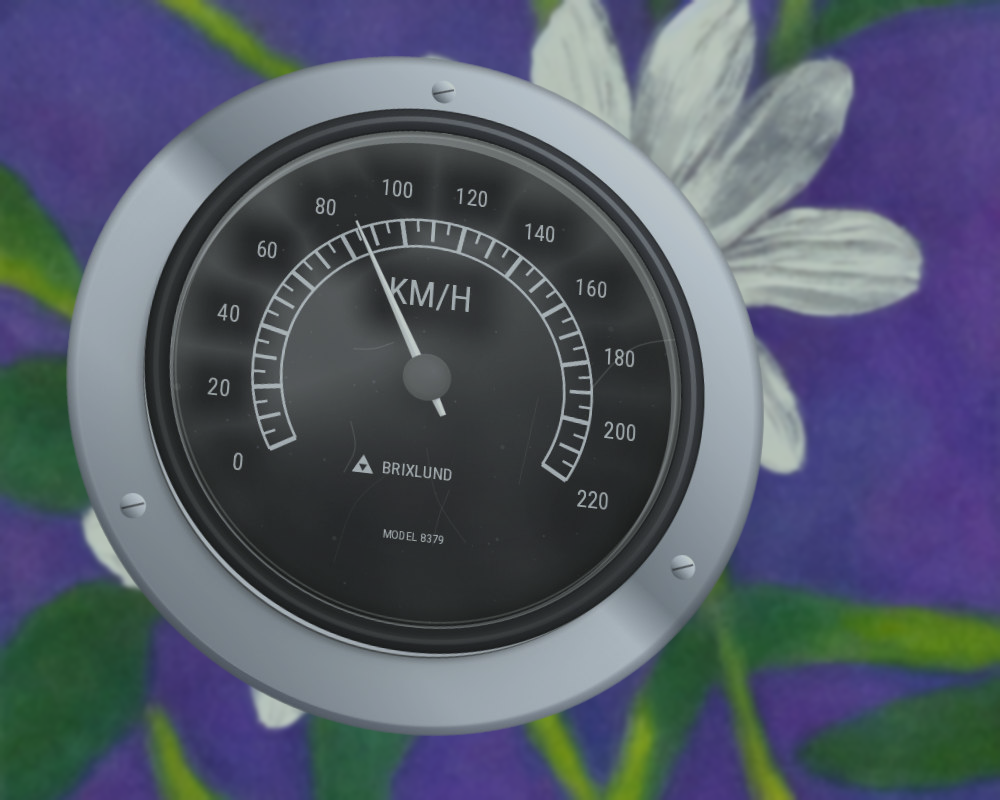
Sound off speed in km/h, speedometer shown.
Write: 85 km/h
